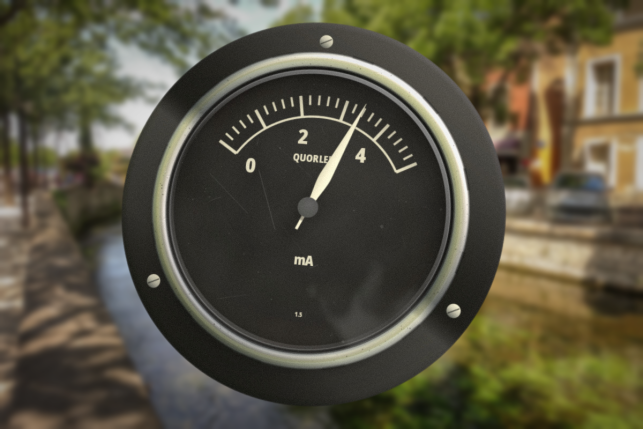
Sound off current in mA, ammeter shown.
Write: 3.4 mA
